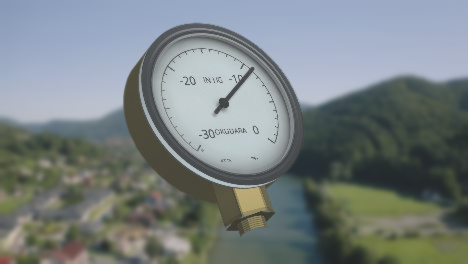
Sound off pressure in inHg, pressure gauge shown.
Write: -9 inHg
